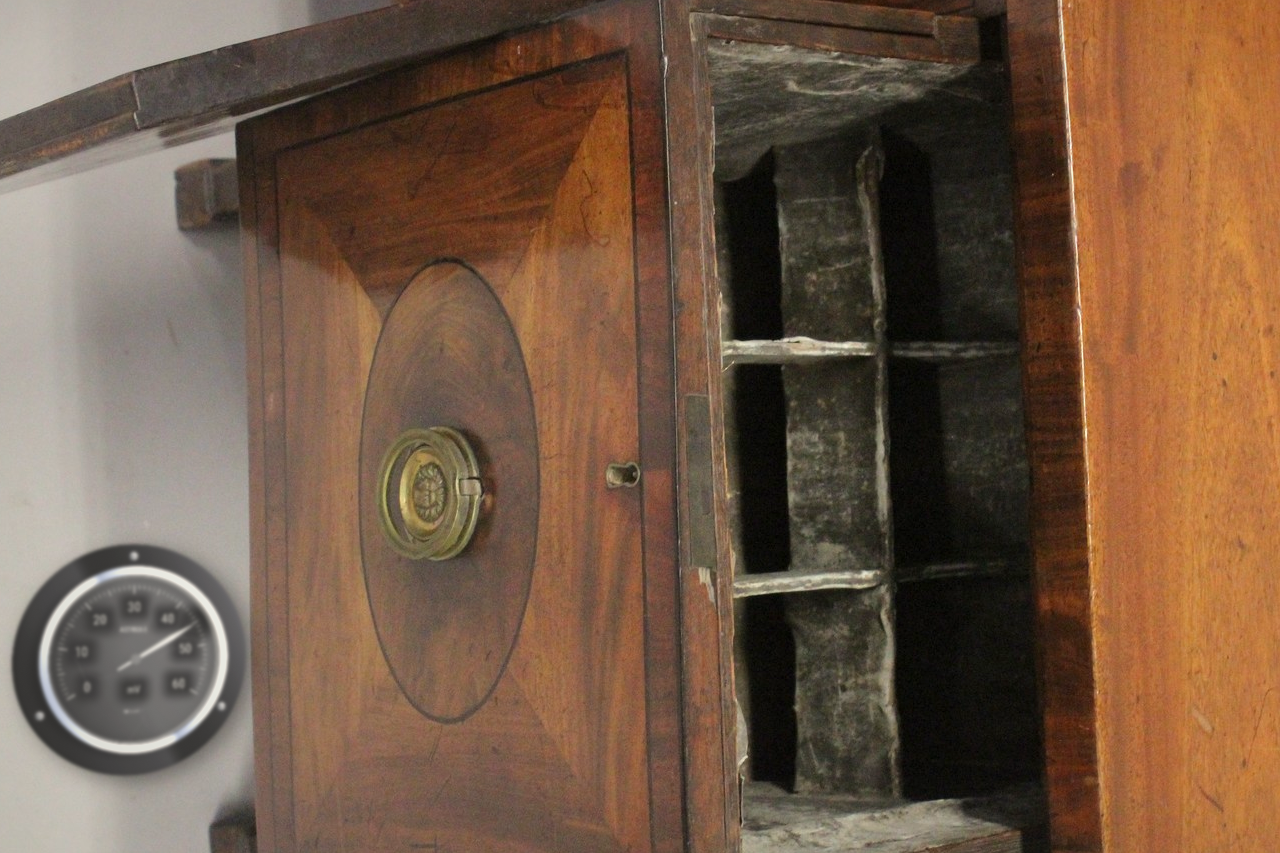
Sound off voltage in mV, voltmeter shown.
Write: 45 mV
